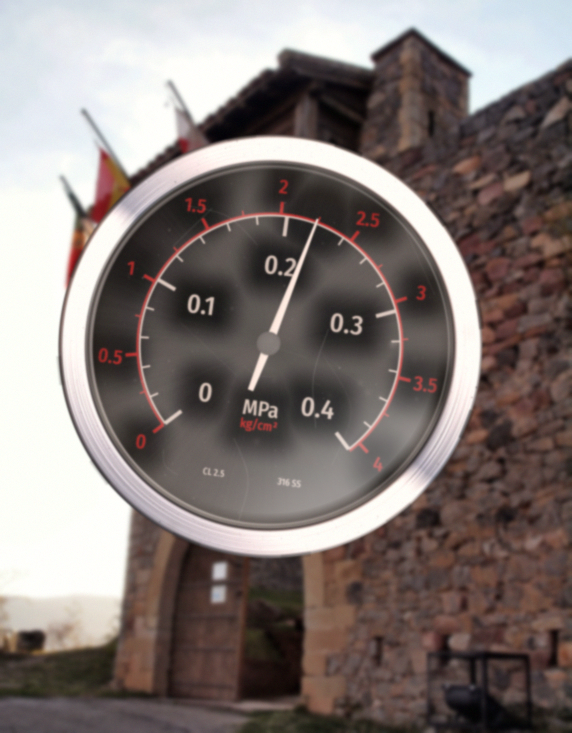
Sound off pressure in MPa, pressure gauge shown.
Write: 0.22 MPa
